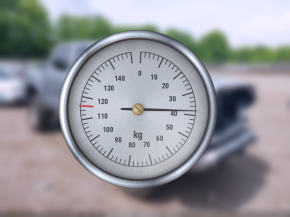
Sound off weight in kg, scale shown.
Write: 38 kg
